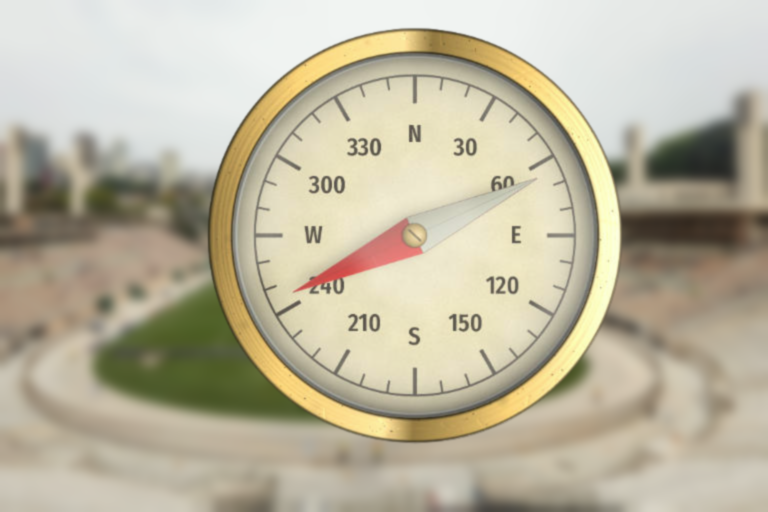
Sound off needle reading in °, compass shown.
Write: 245 °
